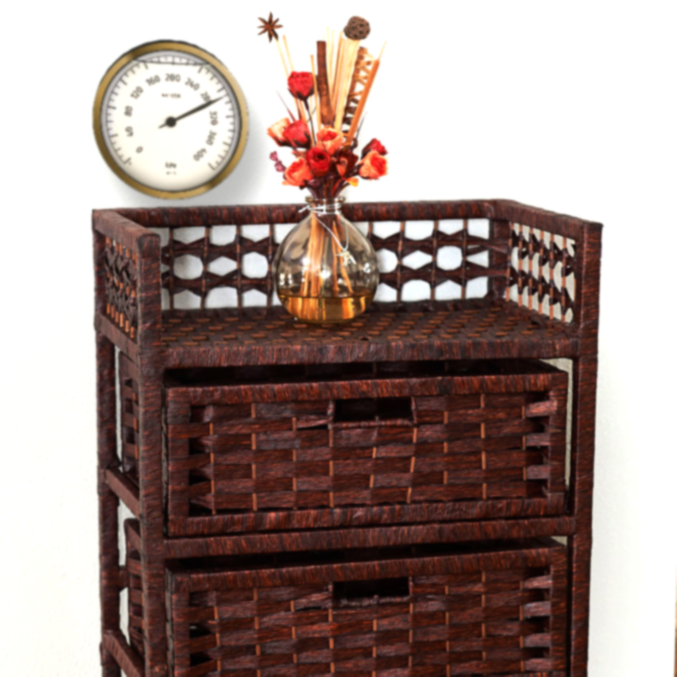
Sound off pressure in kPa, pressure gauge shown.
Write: 290 kPa
